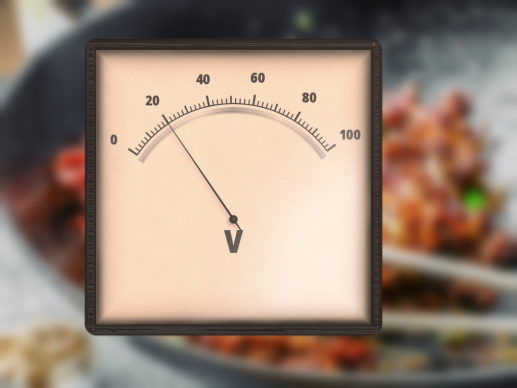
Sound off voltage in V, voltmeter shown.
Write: 20 V
